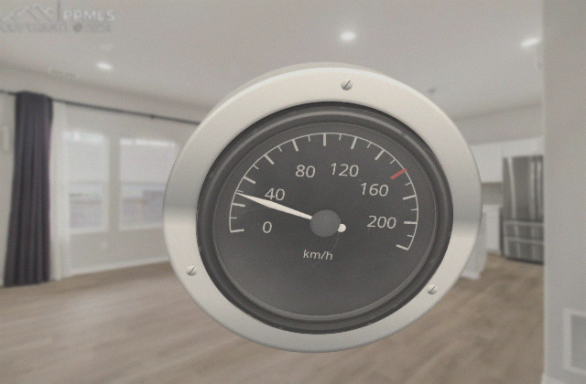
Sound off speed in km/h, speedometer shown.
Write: 30 km/h
